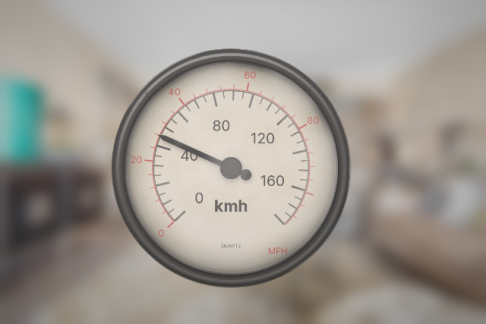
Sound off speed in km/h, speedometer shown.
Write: 45 km/h
